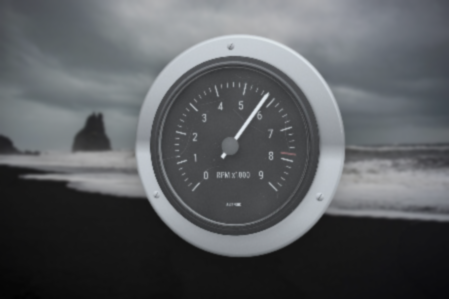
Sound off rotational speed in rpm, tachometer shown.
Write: 5800 rpm
